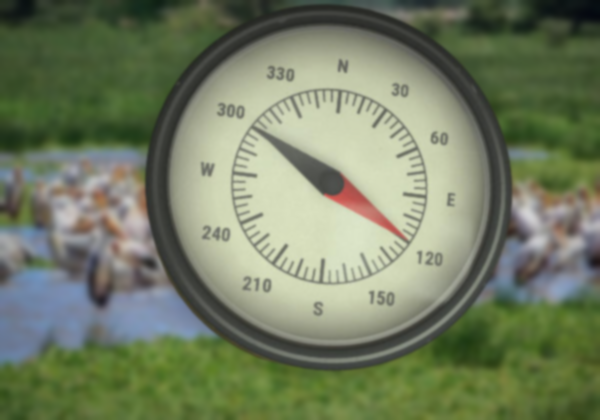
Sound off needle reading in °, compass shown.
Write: 120 °
